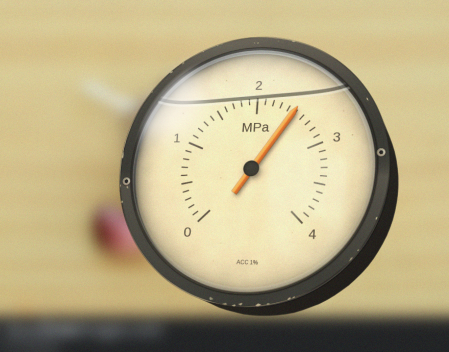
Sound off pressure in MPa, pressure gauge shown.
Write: 2.5 MPa
